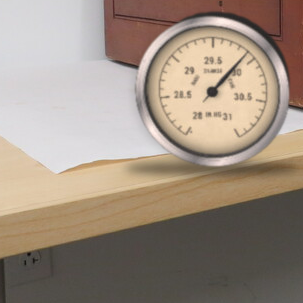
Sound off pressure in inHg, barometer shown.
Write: 29.9 inHg
